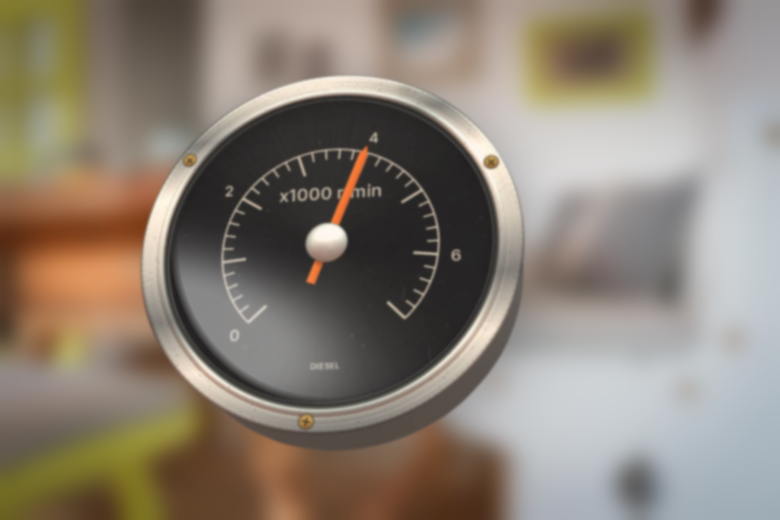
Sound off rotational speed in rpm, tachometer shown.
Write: 4000 rpm
